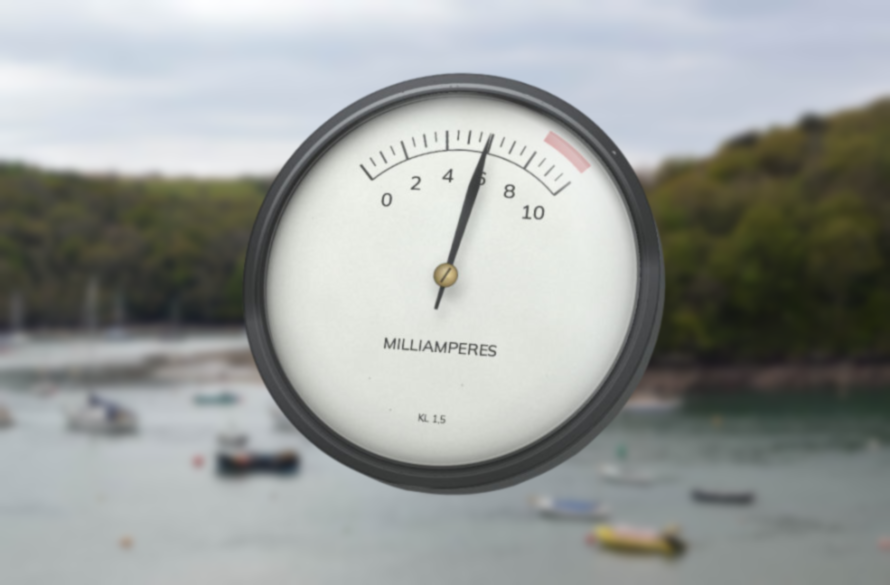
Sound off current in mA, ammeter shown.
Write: 6 mA
